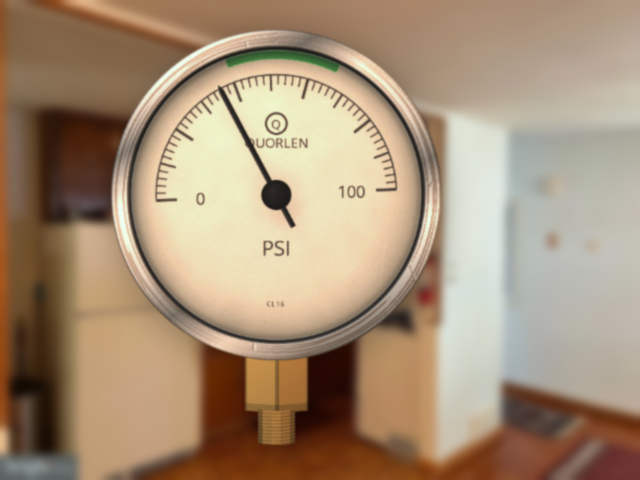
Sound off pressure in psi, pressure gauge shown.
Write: 36 psi
